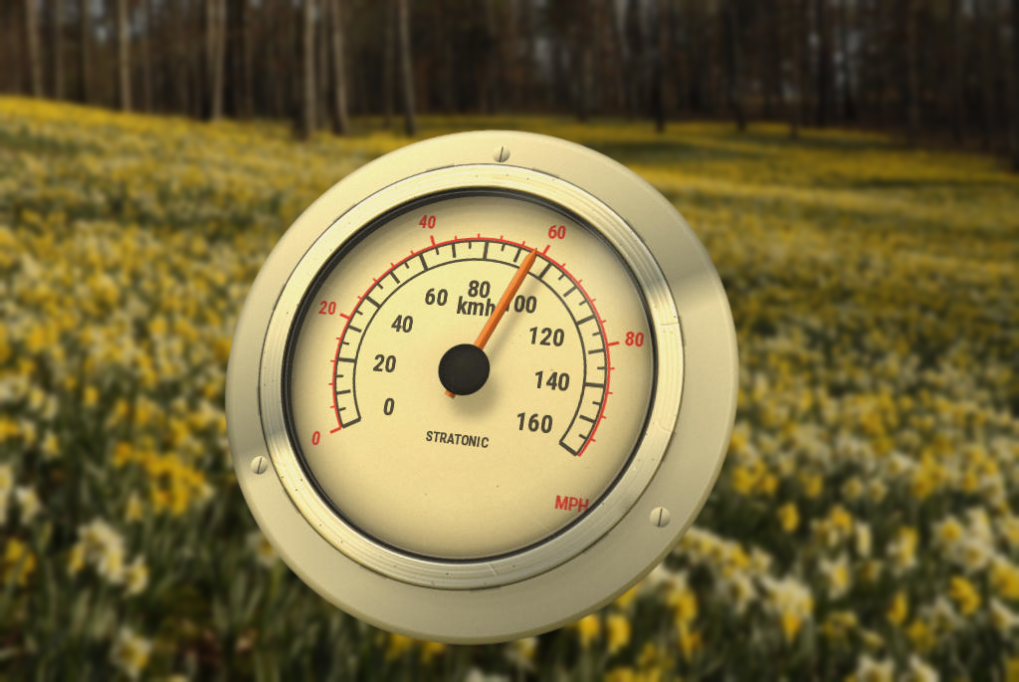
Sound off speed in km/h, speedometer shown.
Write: 95 km/h
